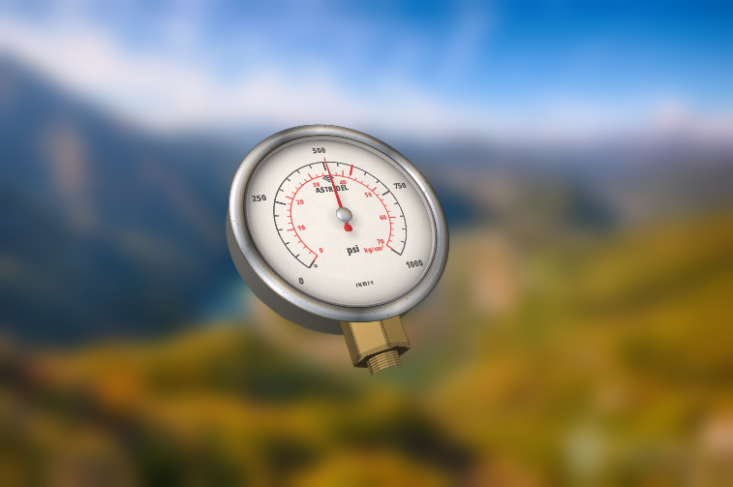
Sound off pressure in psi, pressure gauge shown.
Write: 500 psi
